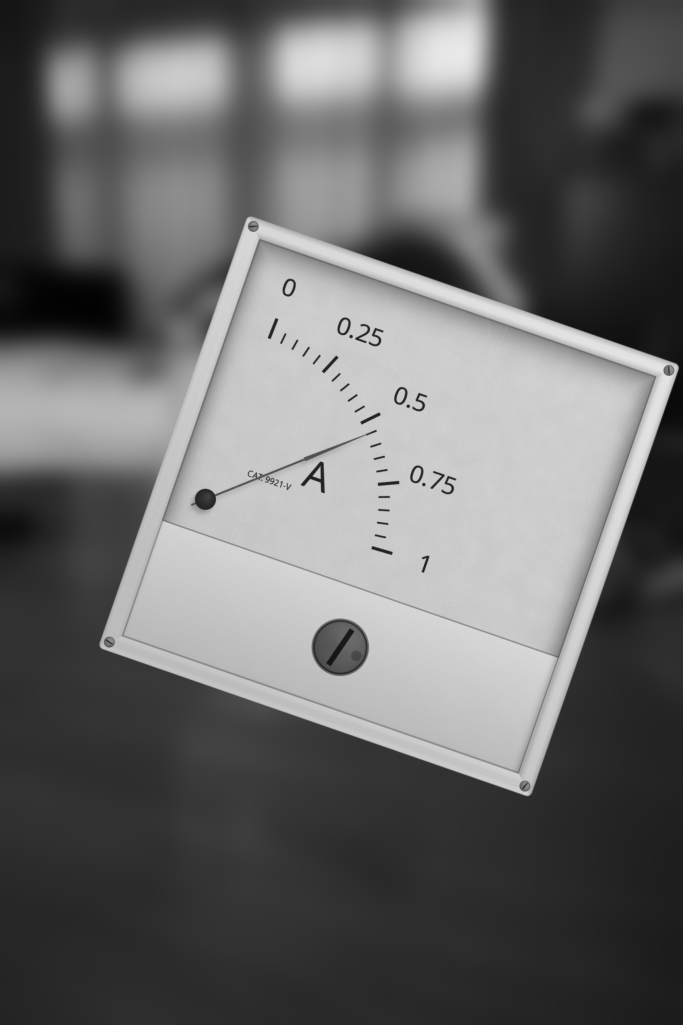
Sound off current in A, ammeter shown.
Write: 0.55 A
